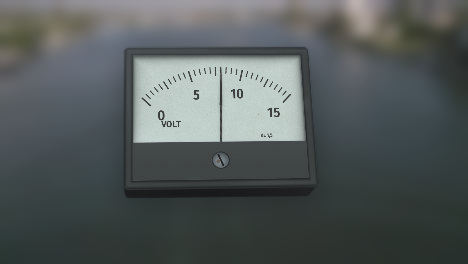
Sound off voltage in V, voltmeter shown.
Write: 8 V
